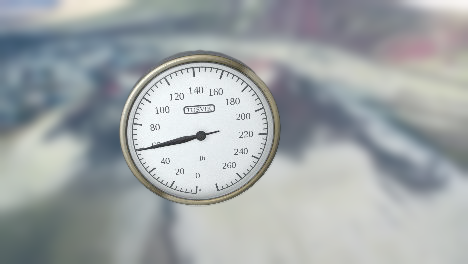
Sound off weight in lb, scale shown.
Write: 60 lb
